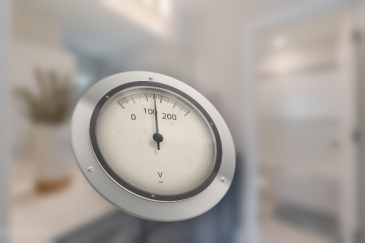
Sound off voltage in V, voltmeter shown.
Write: 125 V
